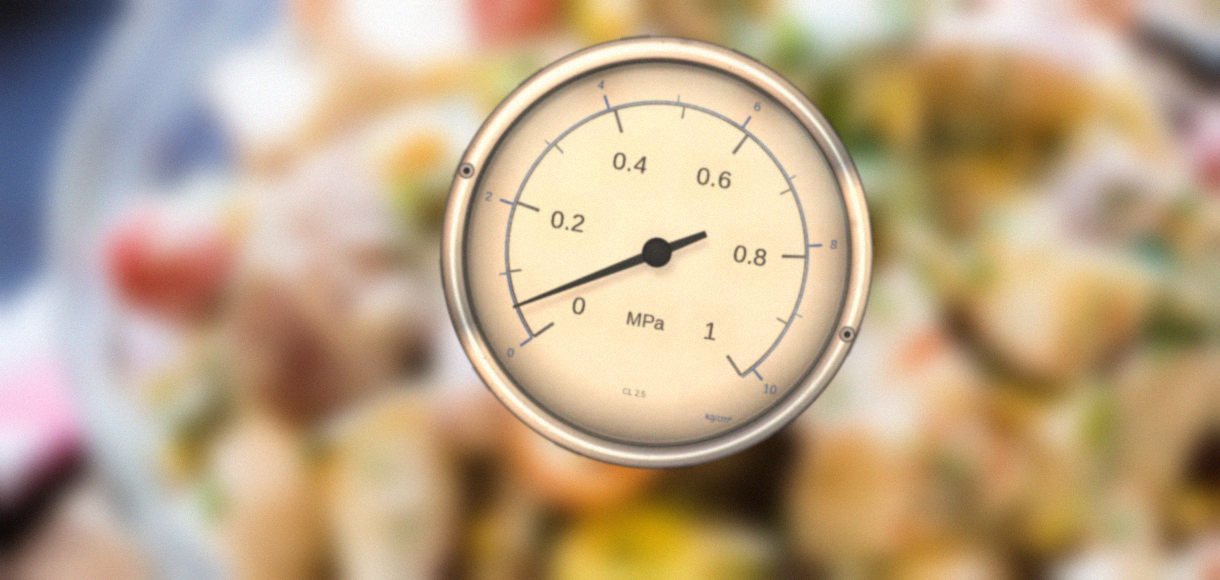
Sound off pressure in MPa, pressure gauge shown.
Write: 0.05 MPa
